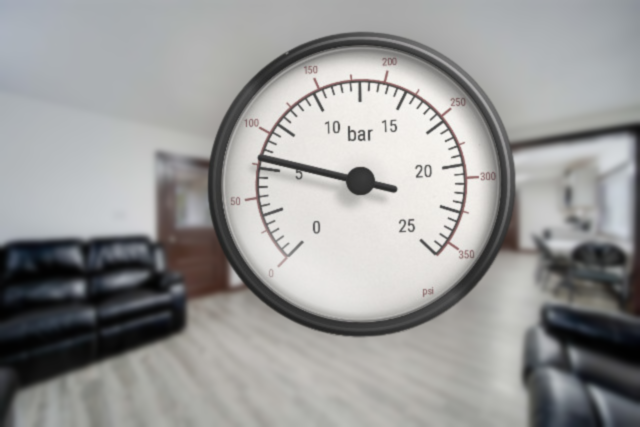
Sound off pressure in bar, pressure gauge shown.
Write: 5.5 bar
